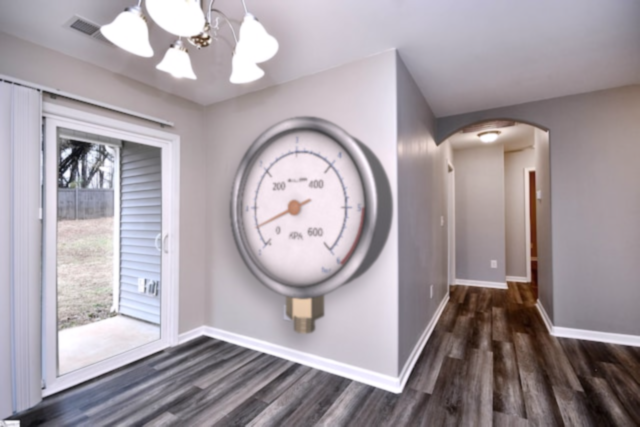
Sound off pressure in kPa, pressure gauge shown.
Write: 50 kPa
